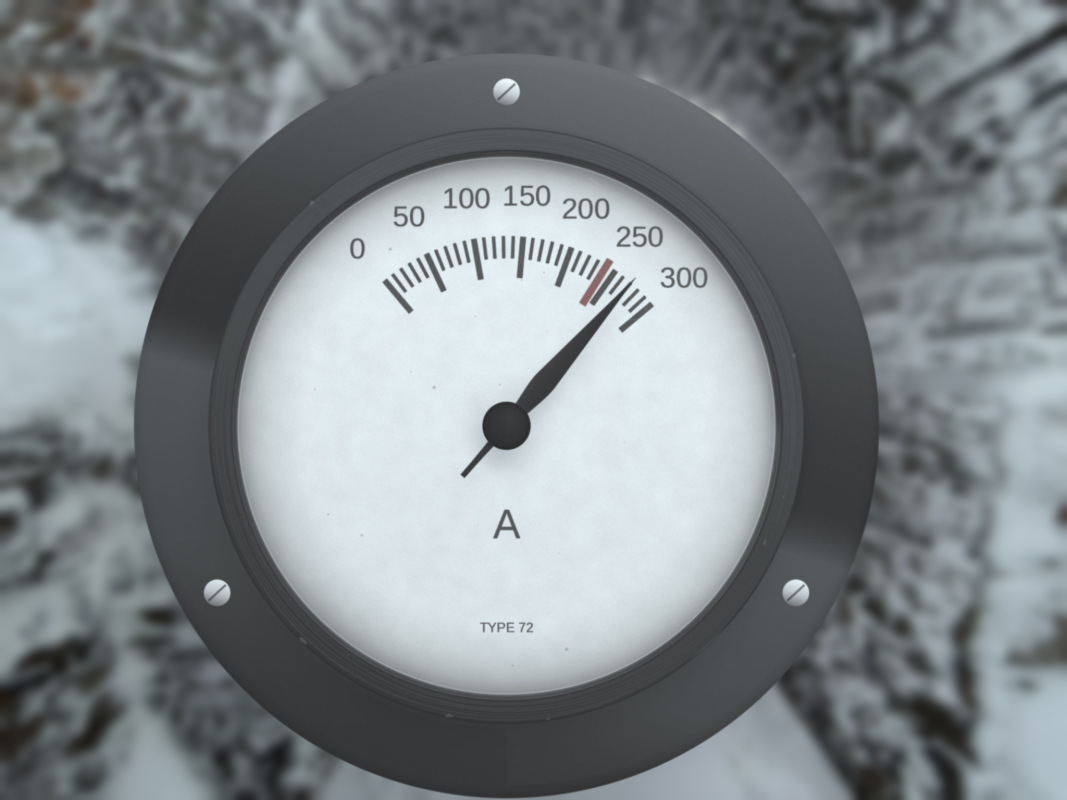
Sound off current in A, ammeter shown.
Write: 270 A
